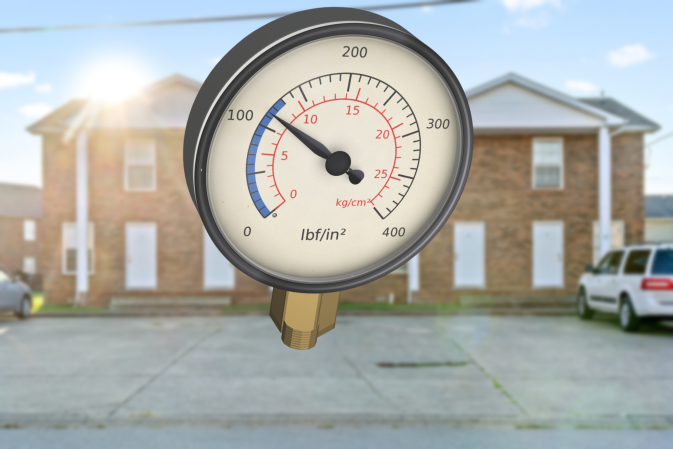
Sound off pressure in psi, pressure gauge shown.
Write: 115 psi
